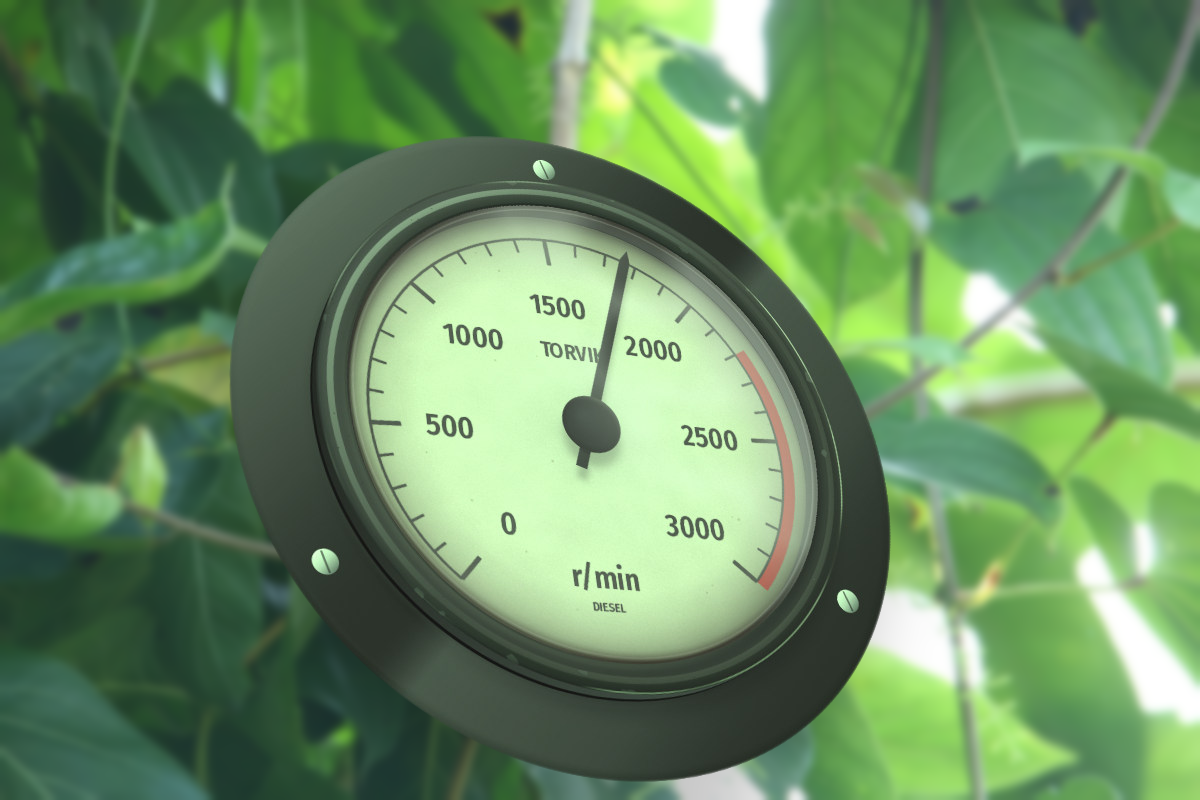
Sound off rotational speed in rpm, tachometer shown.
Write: 1750 rpm
